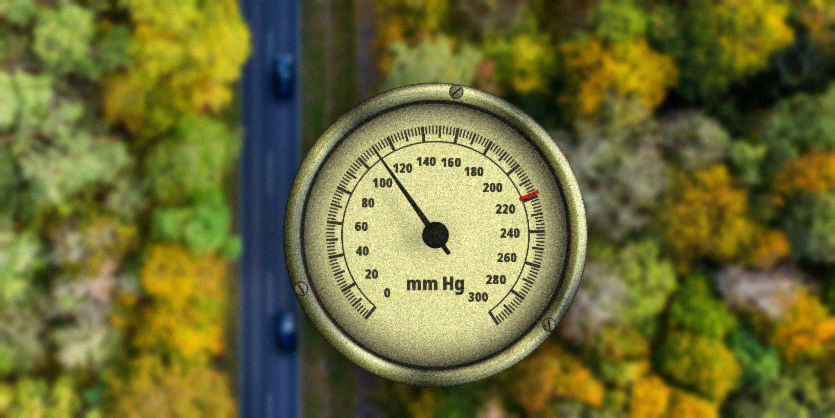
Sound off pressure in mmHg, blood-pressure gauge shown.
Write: 110 mmHg
